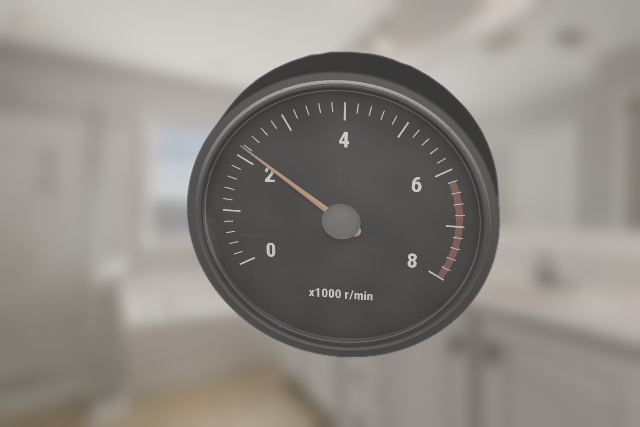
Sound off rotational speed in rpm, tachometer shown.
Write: 2200 rpm
